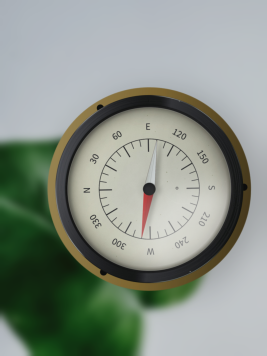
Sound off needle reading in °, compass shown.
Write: 280 °
